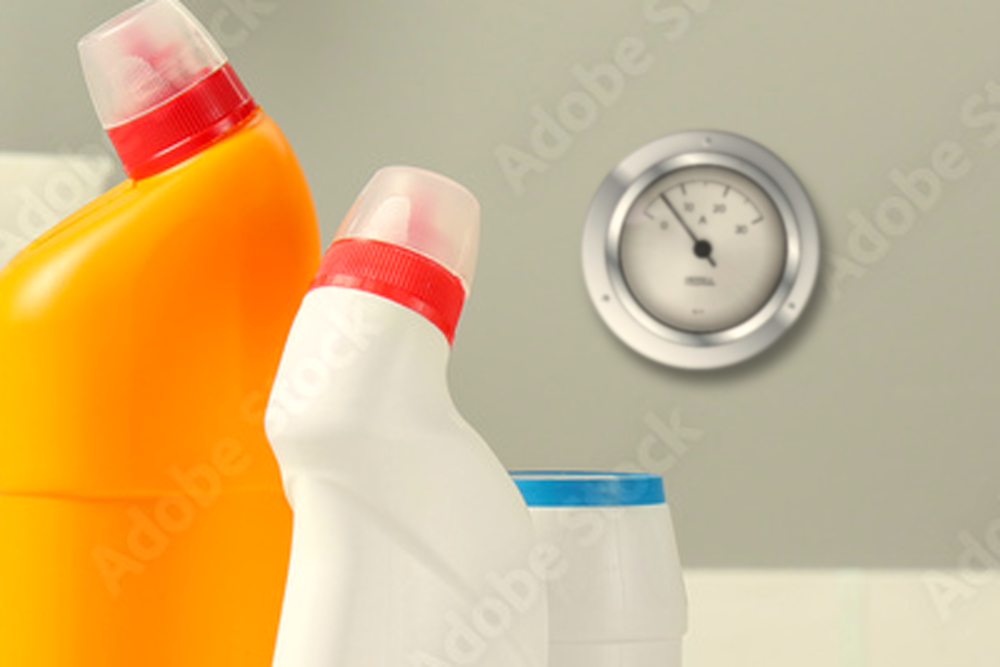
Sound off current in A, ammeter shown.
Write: 5 A
